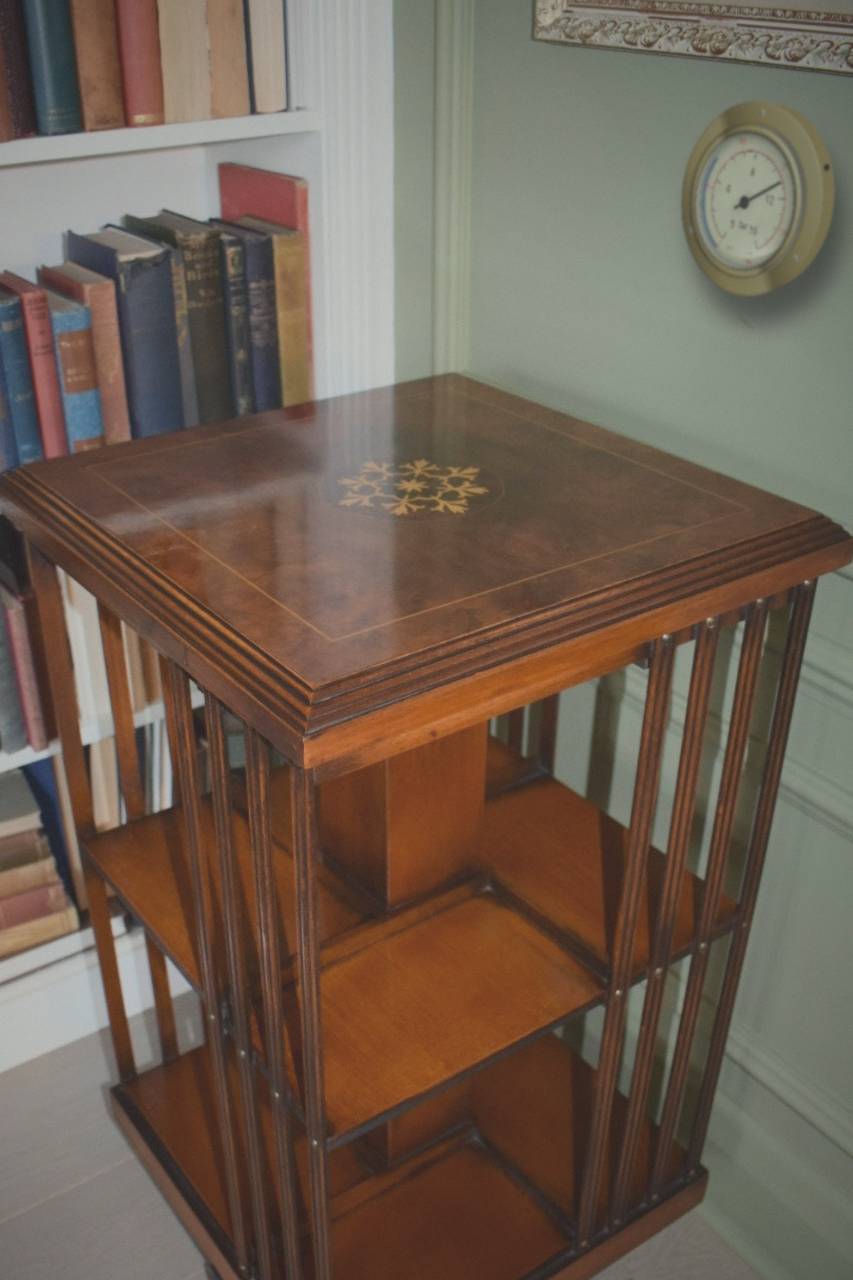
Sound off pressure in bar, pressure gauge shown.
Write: 11 bar
